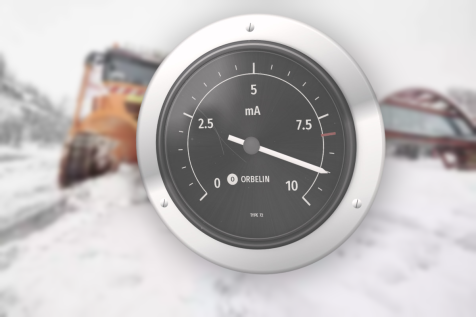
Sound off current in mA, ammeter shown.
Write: 9 mA
